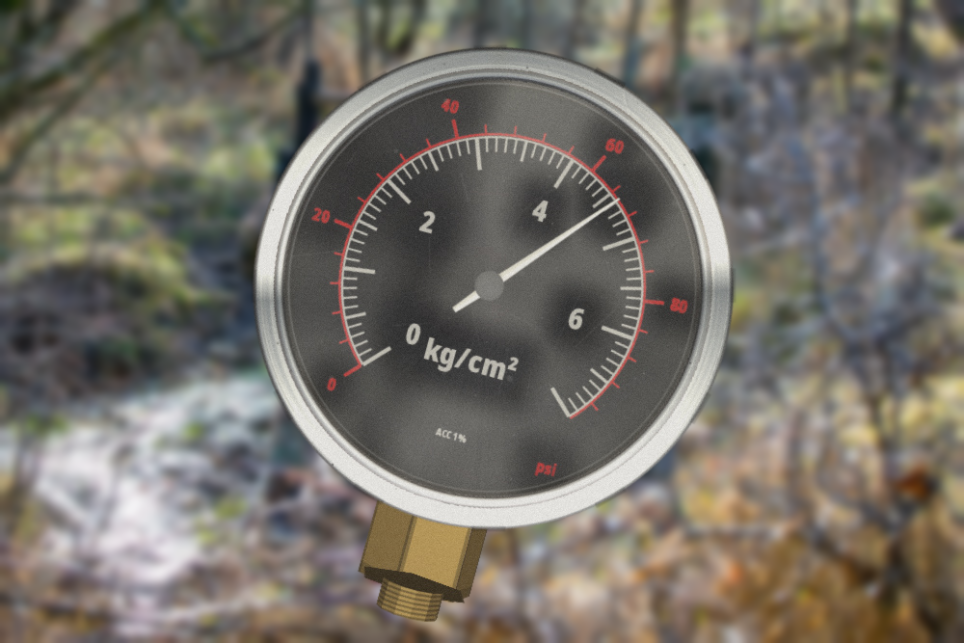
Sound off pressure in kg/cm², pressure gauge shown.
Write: 4.6 kg/cm²
